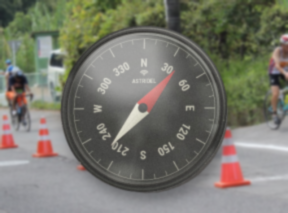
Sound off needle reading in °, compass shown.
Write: 40 °
